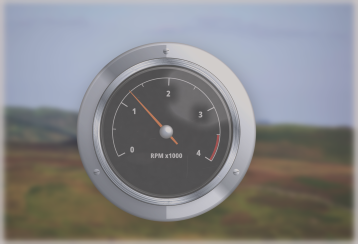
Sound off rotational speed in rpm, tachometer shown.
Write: 1250 rpm
